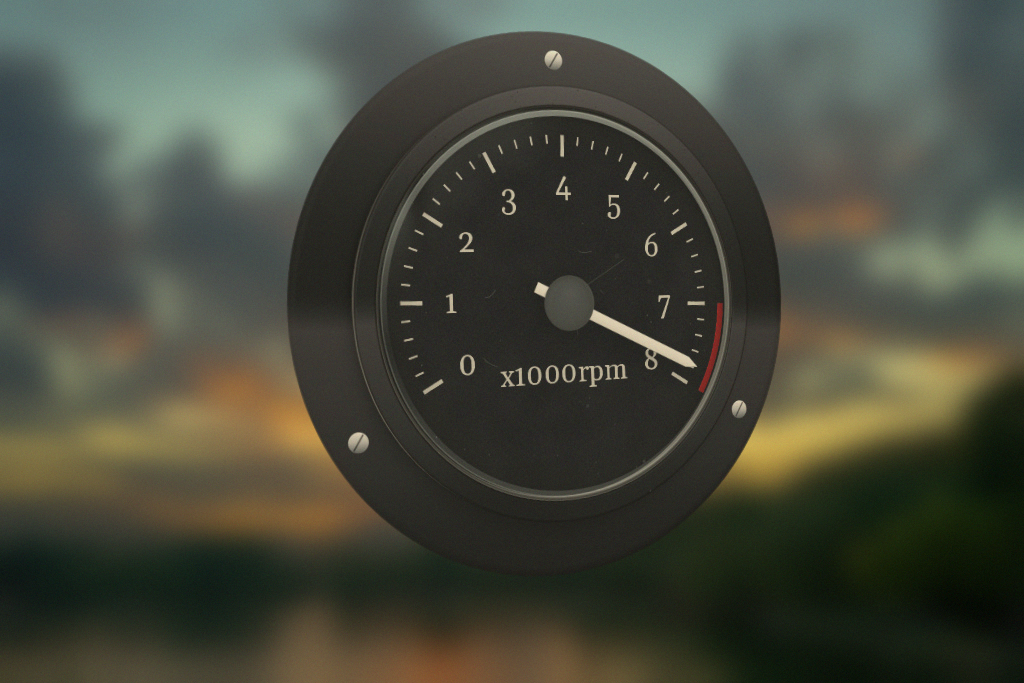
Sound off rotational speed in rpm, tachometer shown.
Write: 7800 rpm
